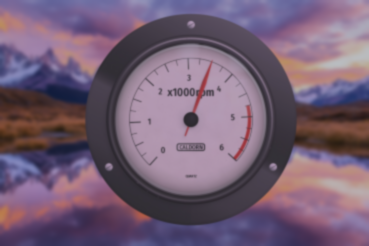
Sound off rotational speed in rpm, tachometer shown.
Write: 3500 rpm
